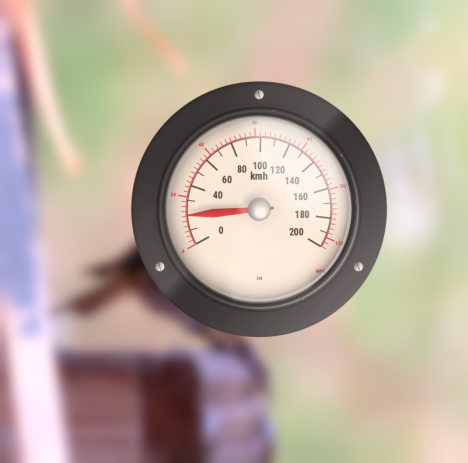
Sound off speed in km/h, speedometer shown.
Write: 20 km/h
